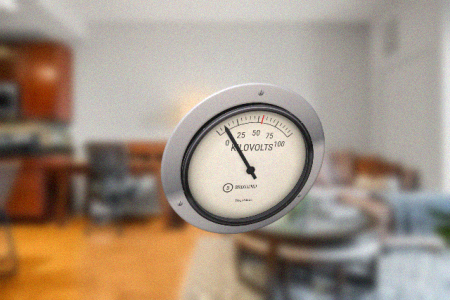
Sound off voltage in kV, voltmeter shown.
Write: 10 kV
